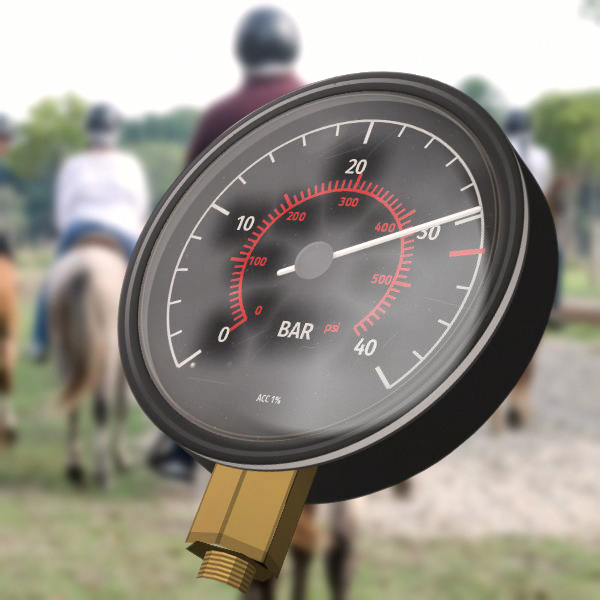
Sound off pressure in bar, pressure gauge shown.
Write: 30 bar
